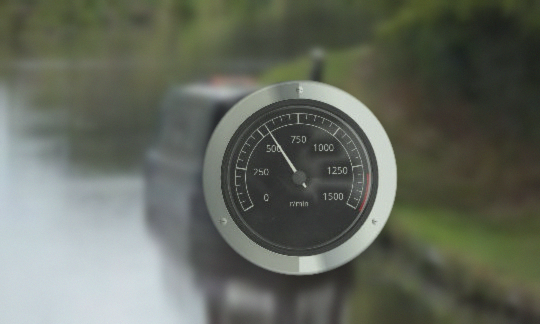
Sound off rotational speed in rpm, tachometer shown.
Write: 550 rpm
